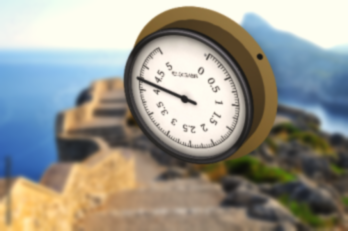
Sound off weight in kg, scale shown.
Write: 4.25 kg
